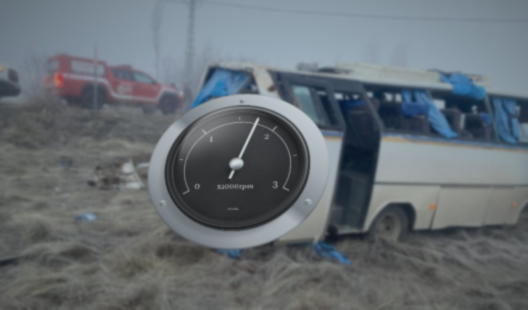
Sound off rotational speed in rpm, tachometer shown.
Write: 1750 rpm
